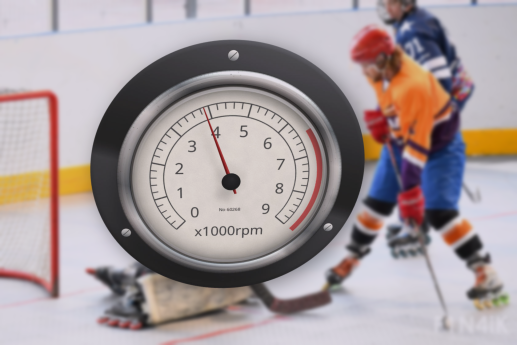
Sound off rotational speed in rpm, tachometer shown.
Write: 3900 rpm
